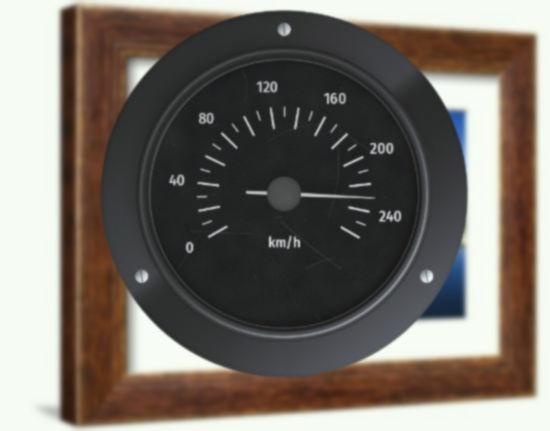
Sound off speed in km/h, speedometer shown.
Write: 230 km/h
